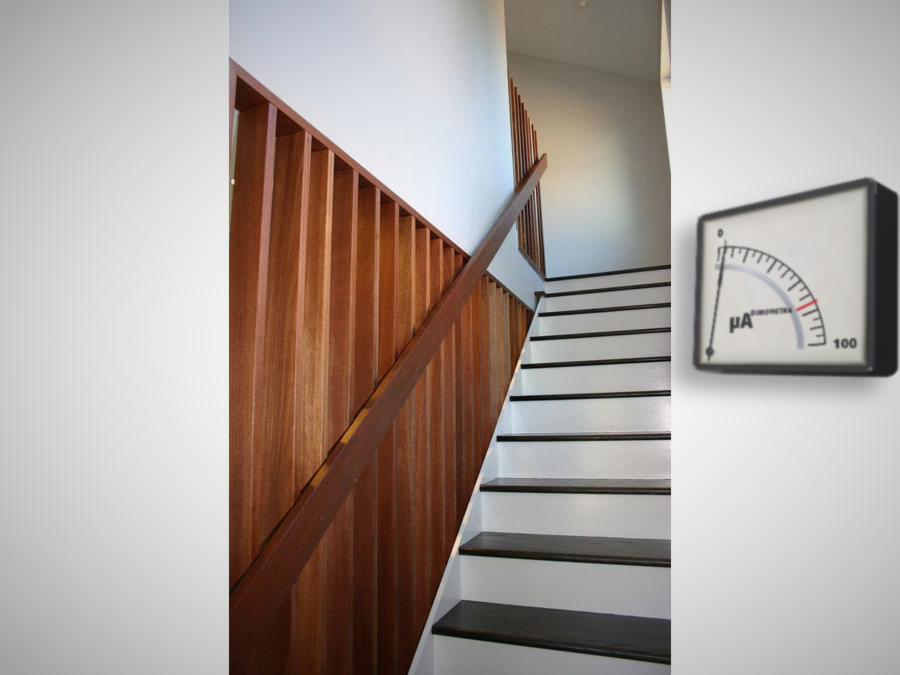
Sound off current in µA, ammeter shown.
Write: 5 µA
